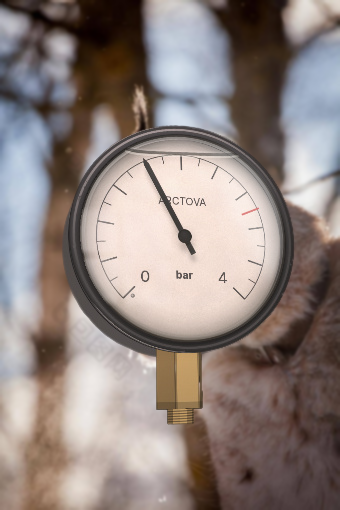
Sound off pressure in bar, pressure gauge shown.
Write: 1.6 bar
